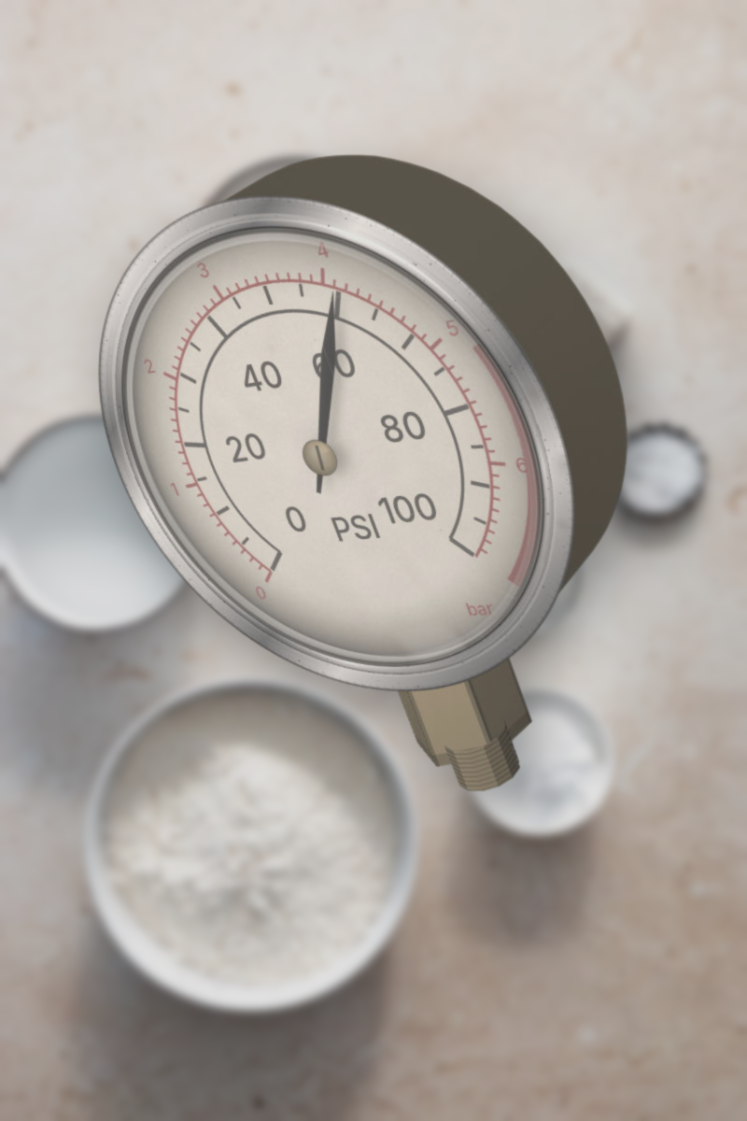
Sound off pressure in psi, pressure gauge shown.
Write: 60 psi
